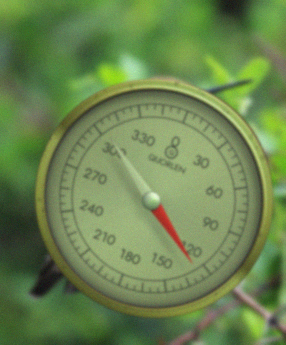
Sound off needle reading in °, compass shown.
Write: 125 °
